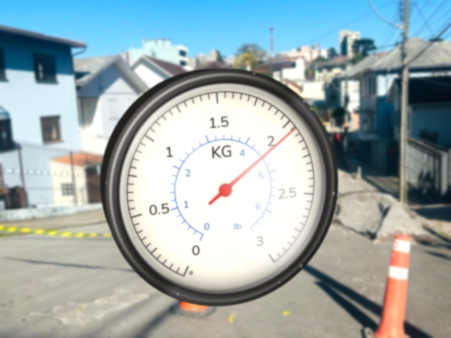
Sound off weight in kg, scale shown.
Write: 2.05 kg
